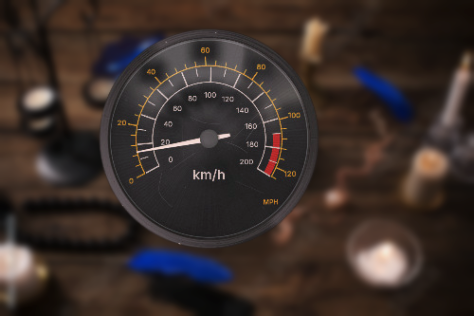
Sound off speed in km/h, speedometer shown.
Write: 15 km/h
